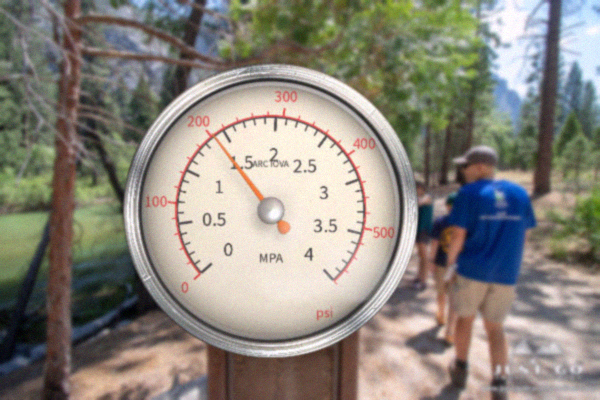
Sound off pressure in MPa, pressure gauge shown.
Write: 1.4 MPa
